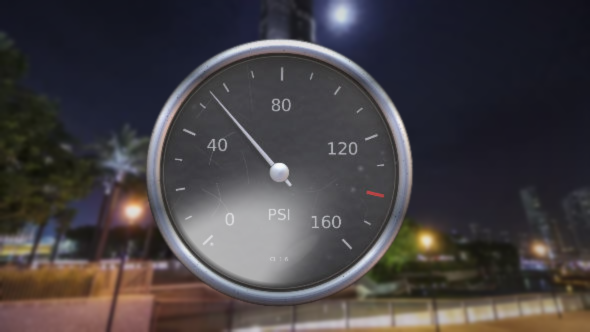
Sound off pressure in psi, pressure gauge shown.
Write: 55 psi
